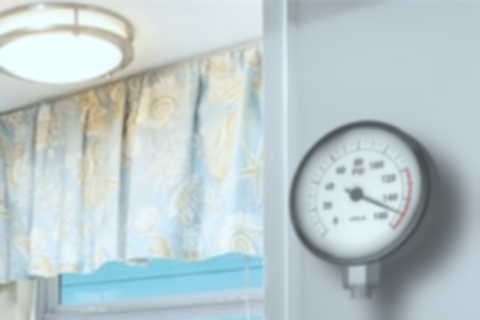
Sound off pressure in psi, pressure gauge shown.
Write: 150 psi
